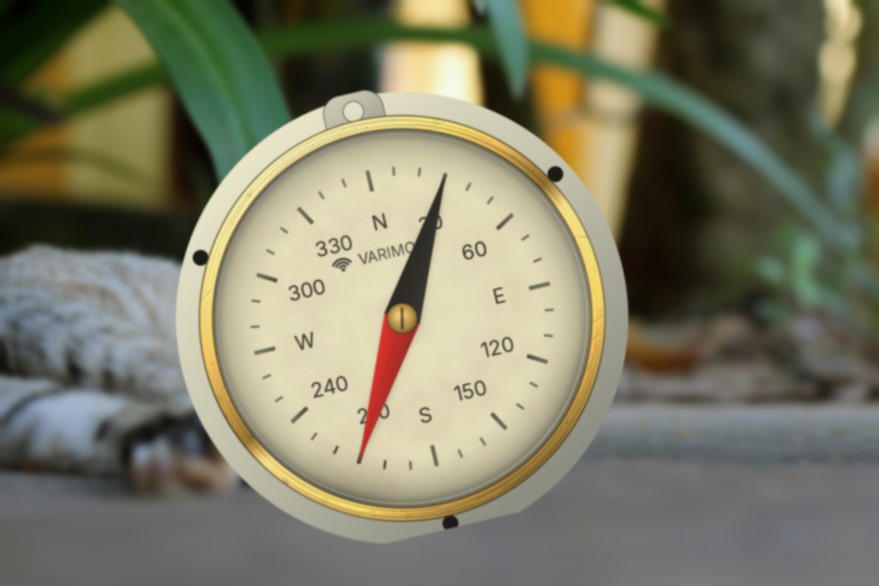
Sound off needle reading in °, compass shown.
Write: 210 °
